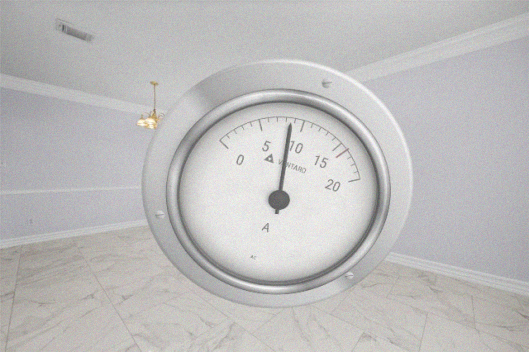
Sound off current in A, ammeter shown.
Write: 8.5 A
